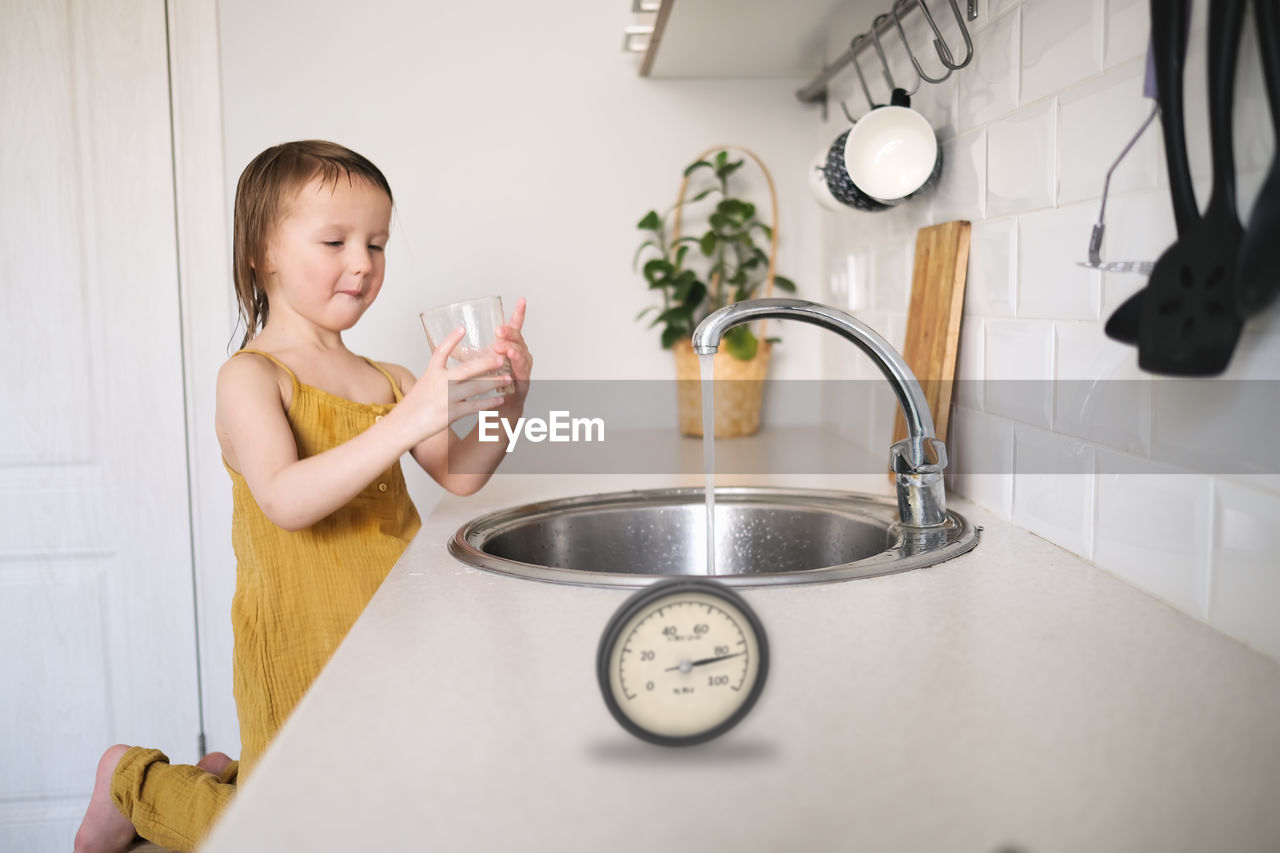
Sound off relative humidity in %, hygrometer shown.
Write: 84 %
